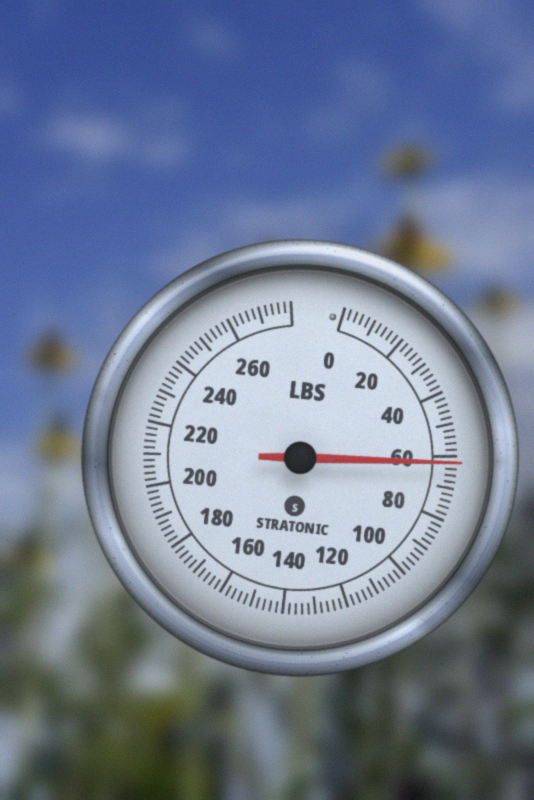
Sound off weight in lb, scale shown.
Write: 62 lb
